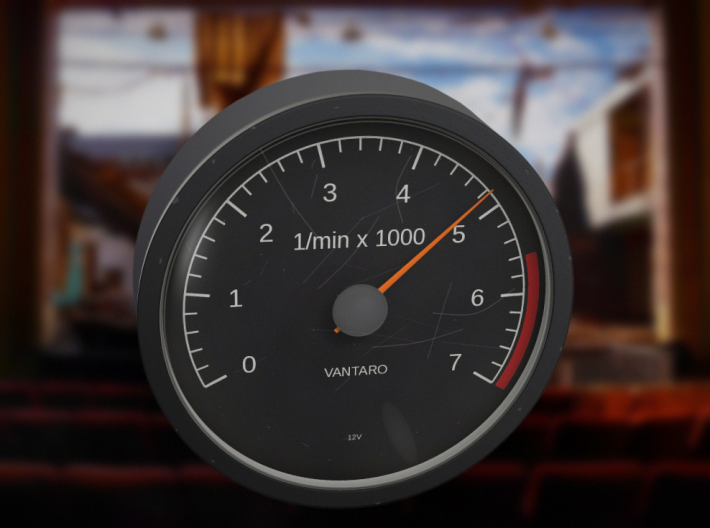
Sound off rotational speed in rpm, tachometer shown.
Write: 4800 rpm
